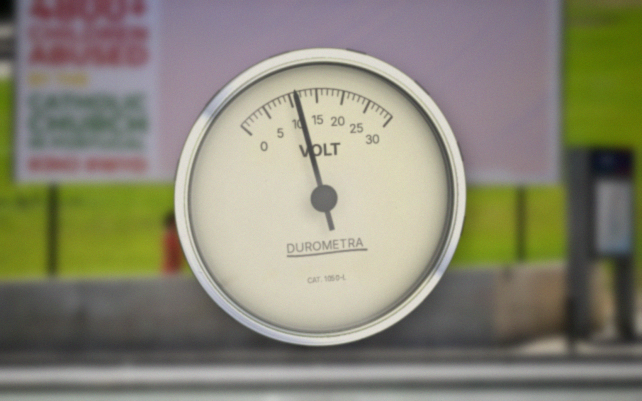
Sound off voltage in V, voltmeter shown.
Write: 11 V
